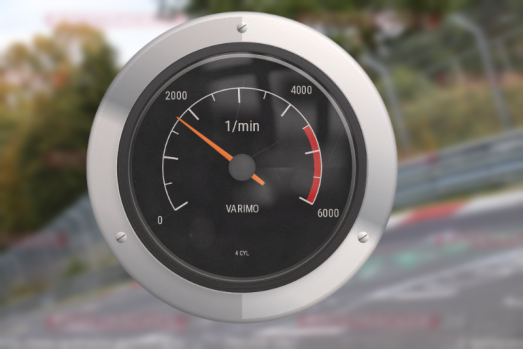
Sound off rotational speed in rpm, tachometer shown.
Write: 1750 rpm
